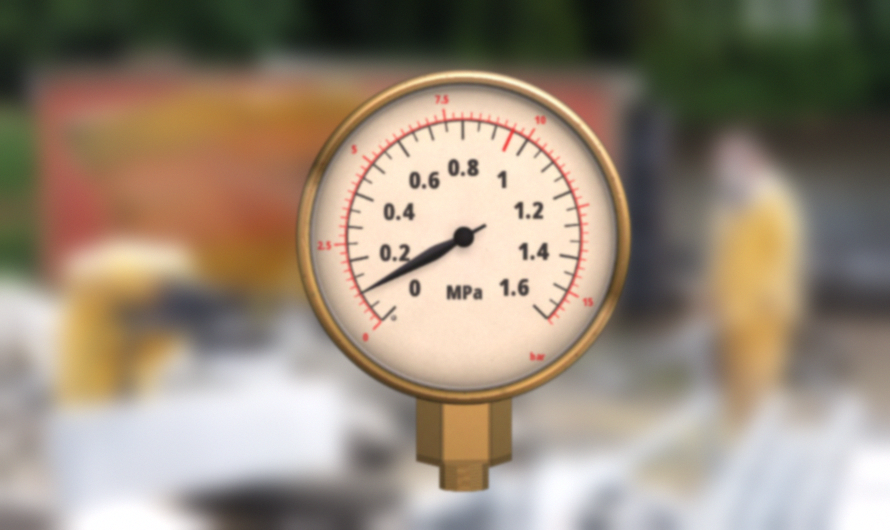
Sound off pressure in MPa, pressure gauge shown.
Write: 0.1 MPa
